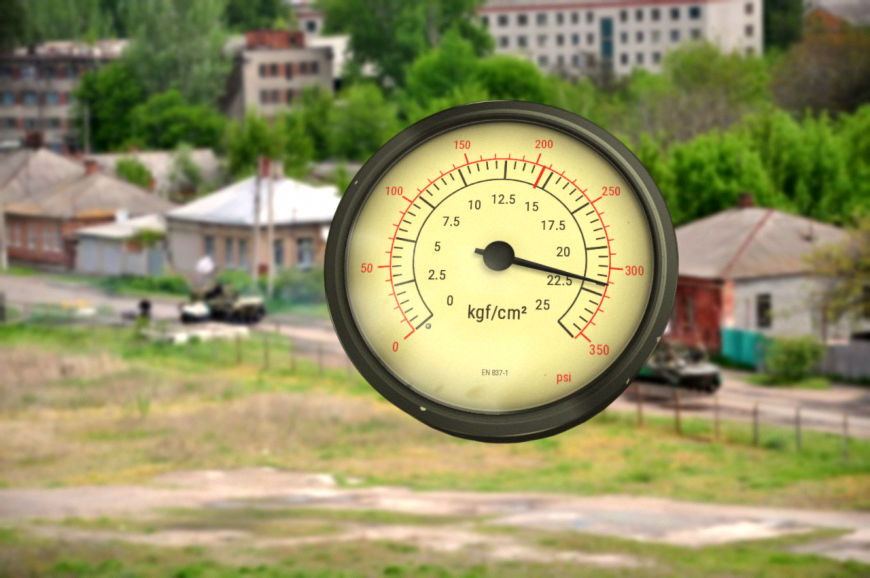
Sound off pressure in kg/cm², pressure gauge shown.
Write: 22 kg/cm²
